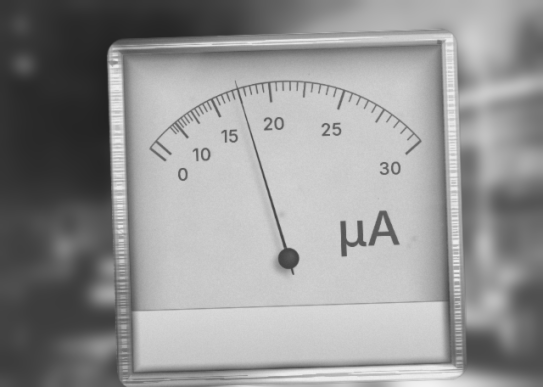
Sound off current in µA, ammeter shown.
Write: 17.5 µA
